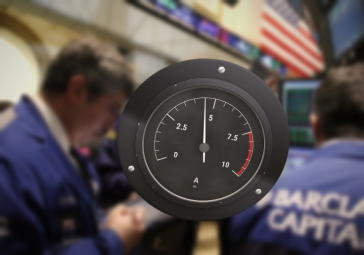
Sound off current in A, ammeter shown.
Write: 4.5 A
